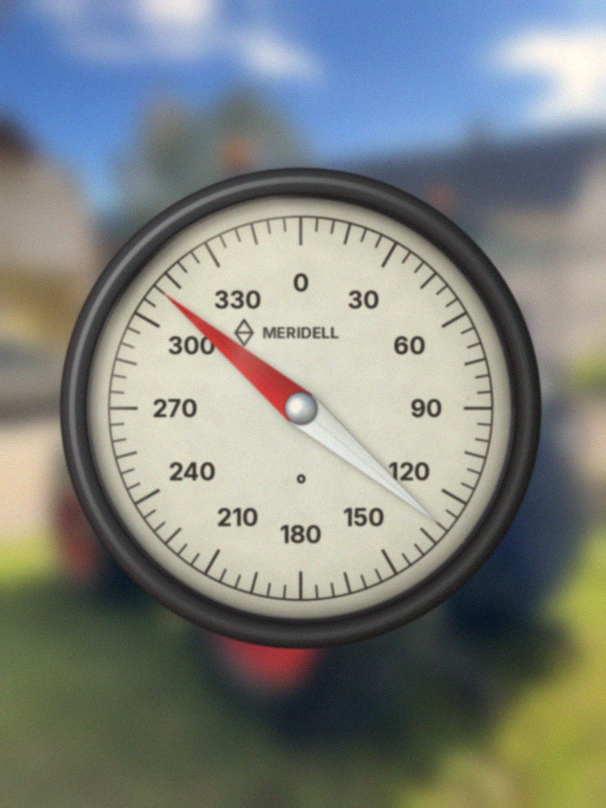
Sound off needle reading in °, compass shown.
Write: 310 °
